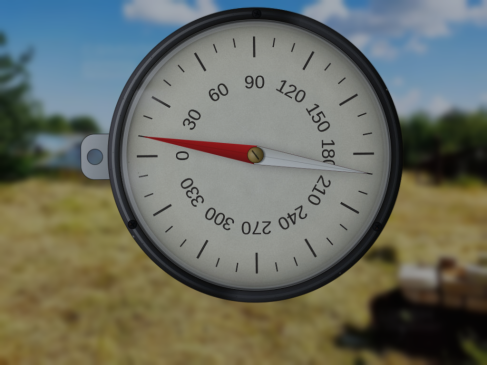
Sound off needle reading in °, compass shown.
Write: 10 °
